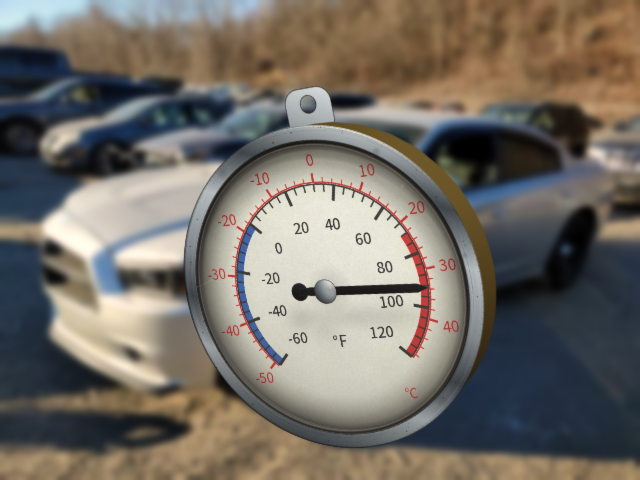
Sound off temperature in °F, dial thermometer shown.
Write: 92 °F
